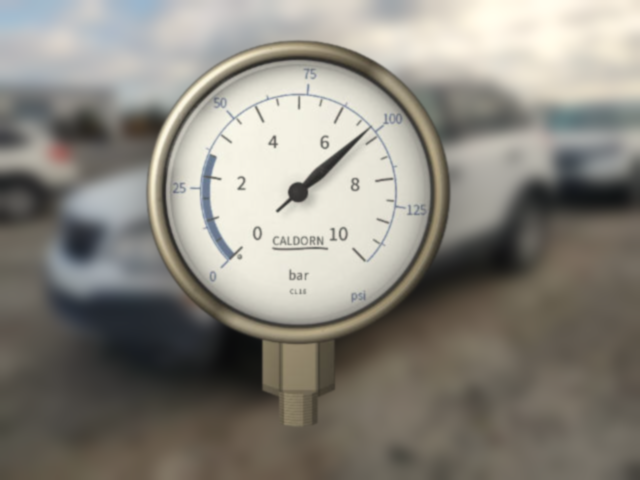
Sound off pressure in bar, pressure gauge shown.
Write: 6.75 bar
